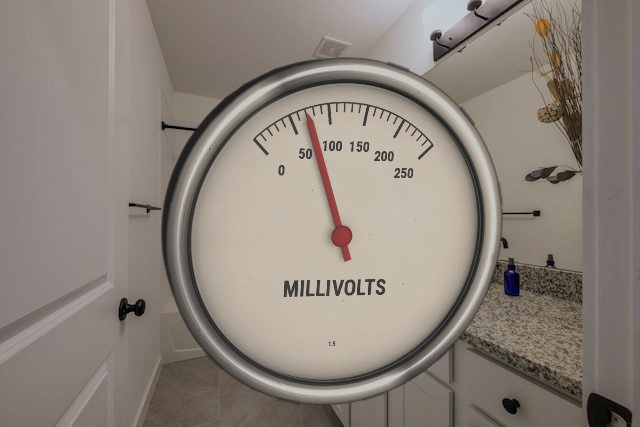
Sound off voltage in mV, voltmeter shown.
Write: 70 mV
